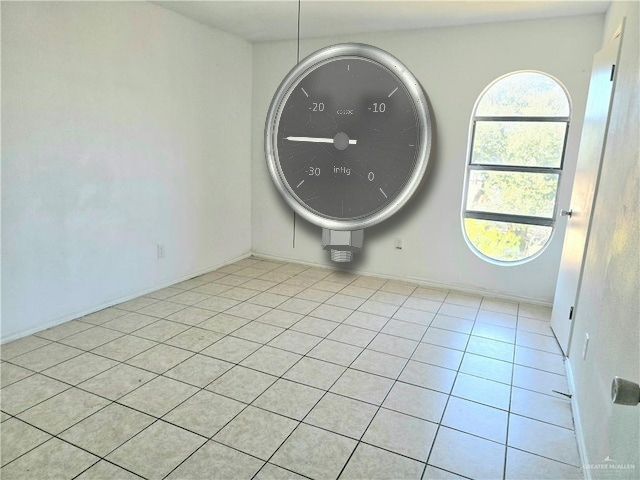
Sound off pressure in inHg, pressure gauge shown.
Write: -25 inHg
